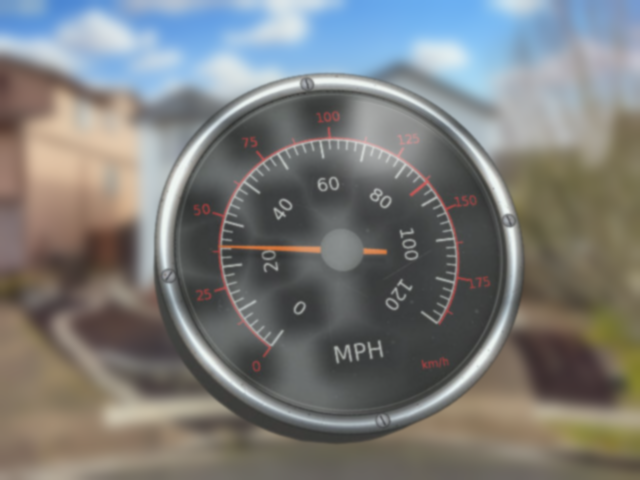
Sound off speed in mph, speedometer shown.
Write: 24 mph
